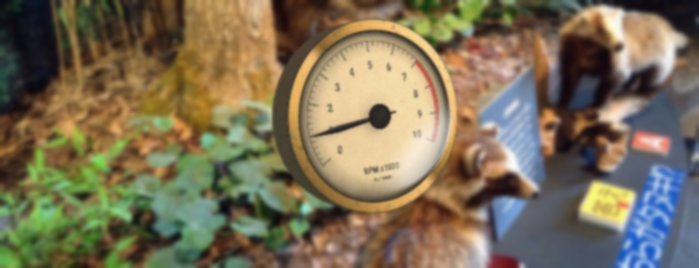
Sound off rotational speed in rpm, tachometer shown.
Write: 1000 rpm
